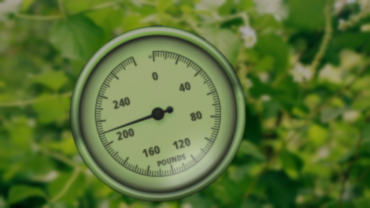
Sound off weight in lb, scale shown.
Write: 210 lb
